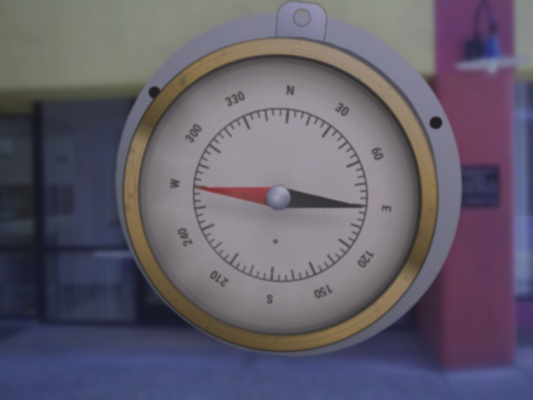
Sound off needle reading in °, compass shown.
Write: 270 °
